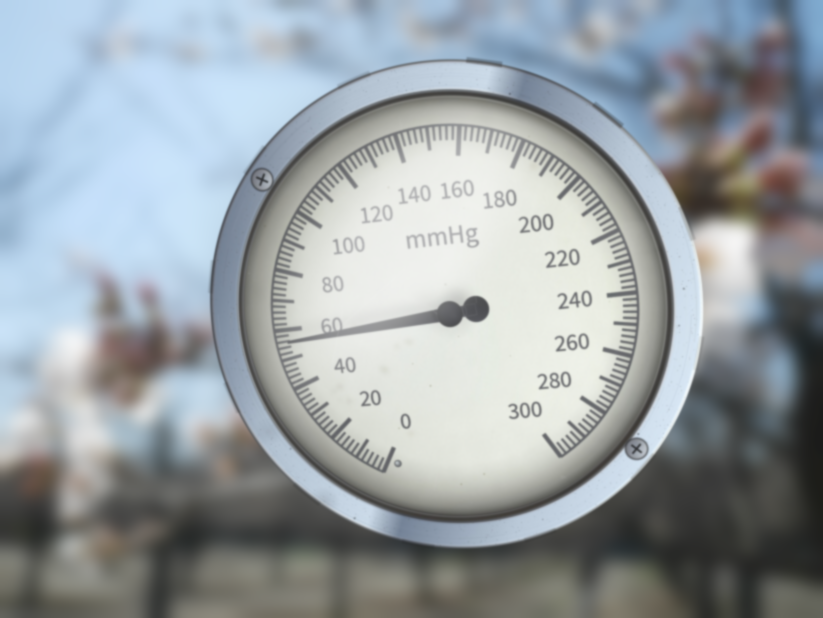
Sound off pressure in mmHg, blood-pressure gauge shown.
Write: 56 mmHg
